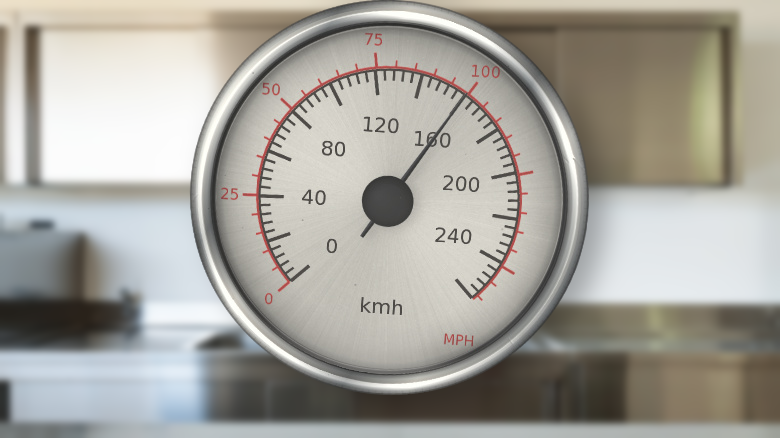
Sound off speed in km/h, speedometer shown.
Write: 160 km/h
